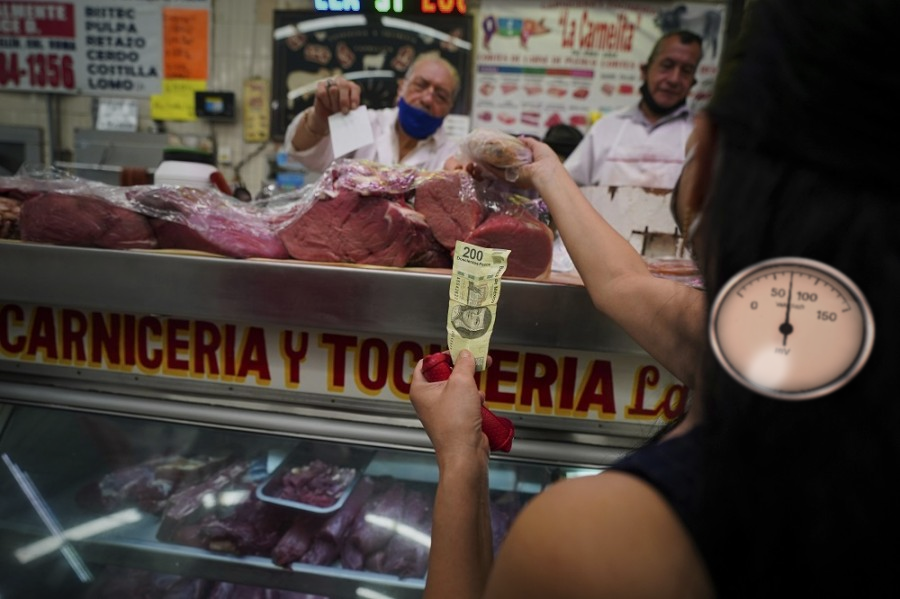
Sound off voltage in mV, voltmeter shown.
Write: 70 mV
